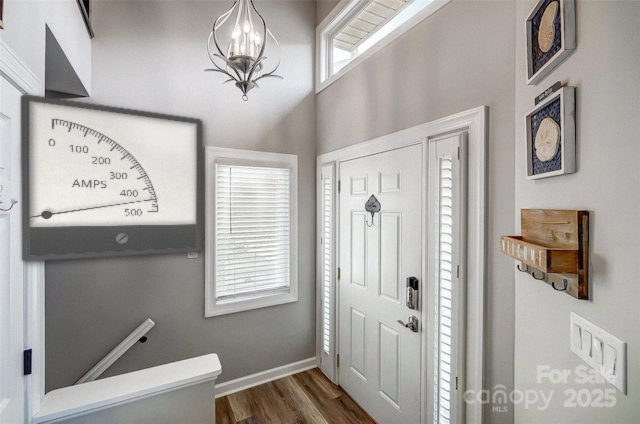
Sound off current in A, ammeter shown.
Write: 450 A
